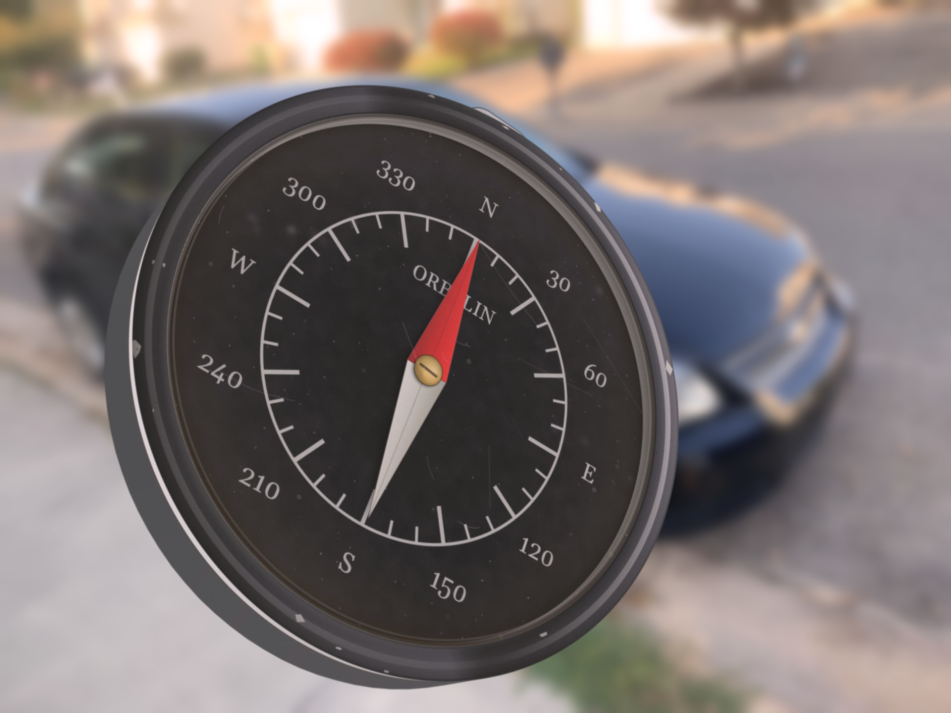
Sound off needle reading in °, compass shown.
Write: 0 °
